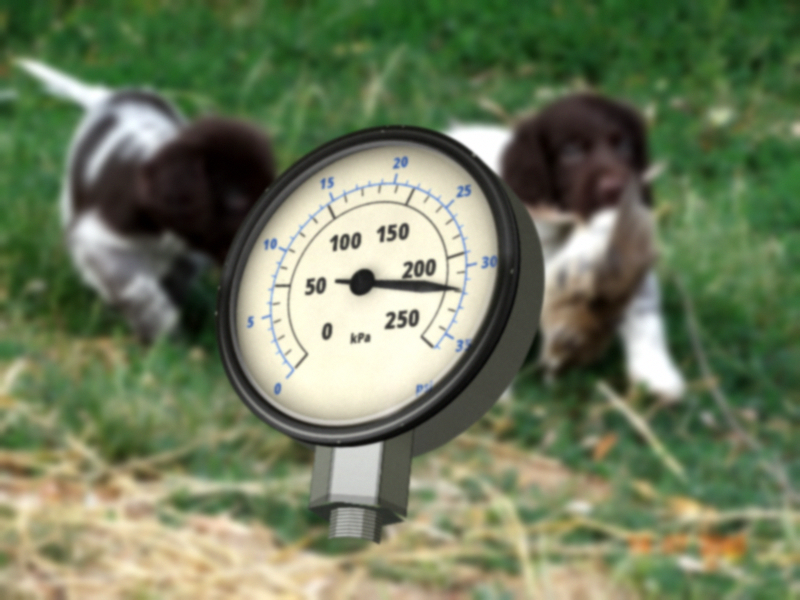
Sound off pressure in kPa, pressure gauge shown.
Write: 220 kPa
